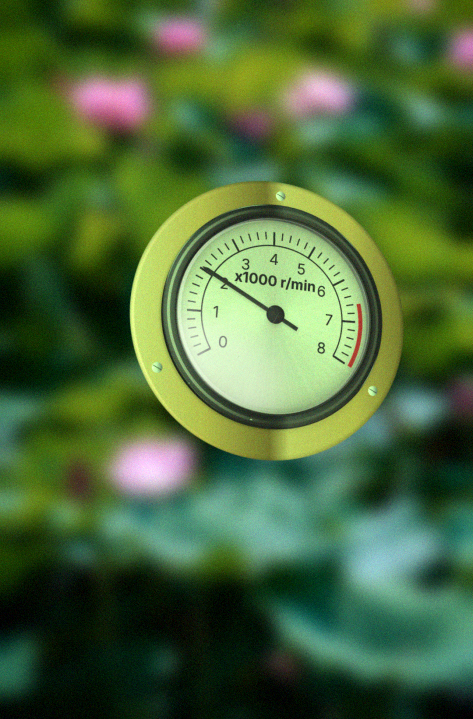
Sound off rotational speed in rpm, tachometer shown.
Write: 2000 rpm
